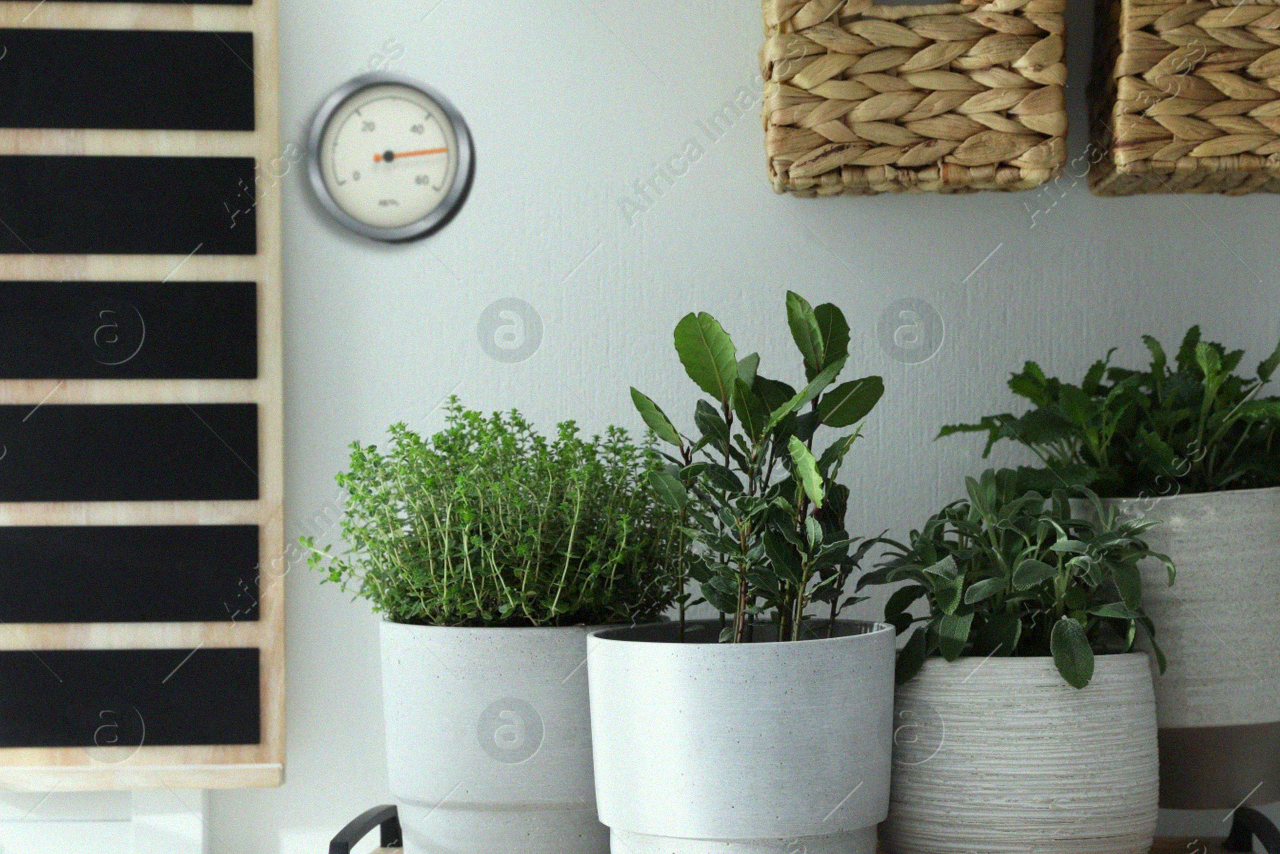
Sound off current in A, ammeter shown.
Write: 50 A
